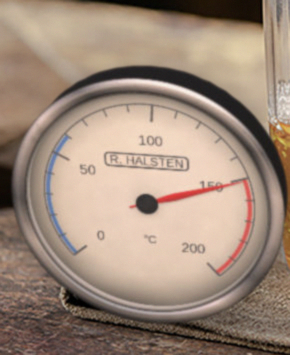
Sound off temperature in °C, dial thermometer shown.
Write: 150 °C
